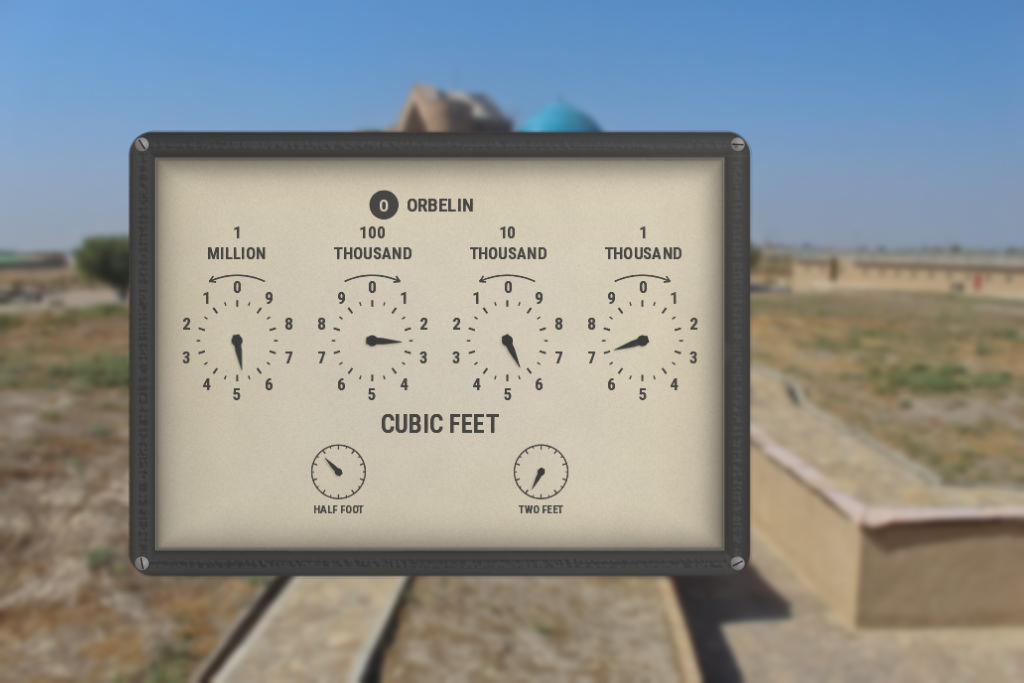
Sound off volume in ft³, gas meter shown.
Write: 525700 ft³
